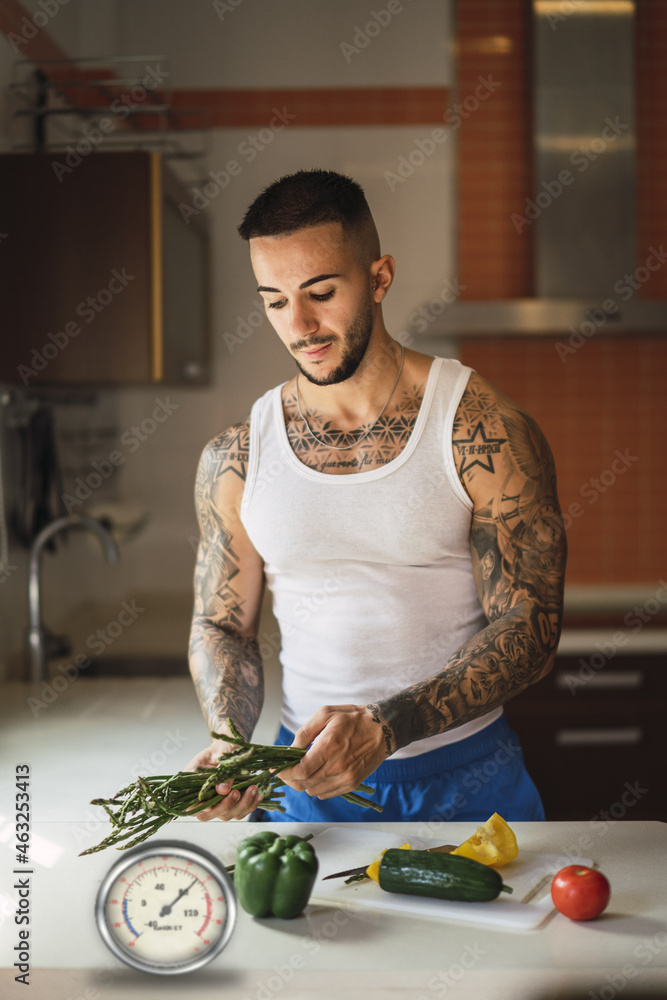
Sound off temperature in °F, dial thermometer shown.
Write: 80 °F
